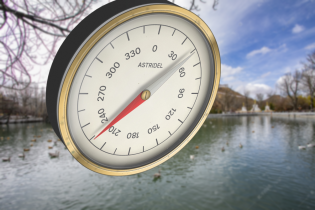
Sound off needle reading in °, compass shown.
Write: 225 °
